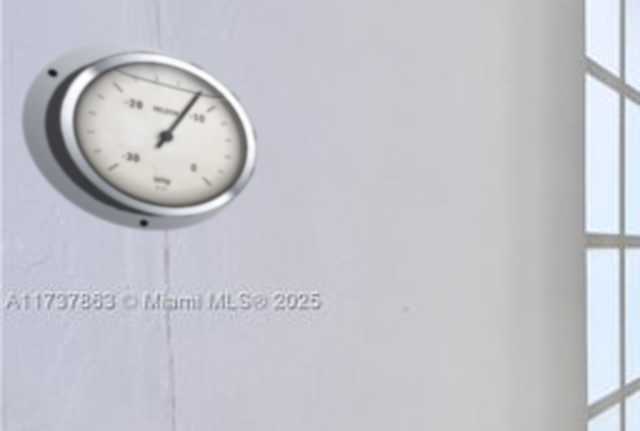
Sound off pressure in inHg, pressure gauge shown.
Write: -12 inHg
